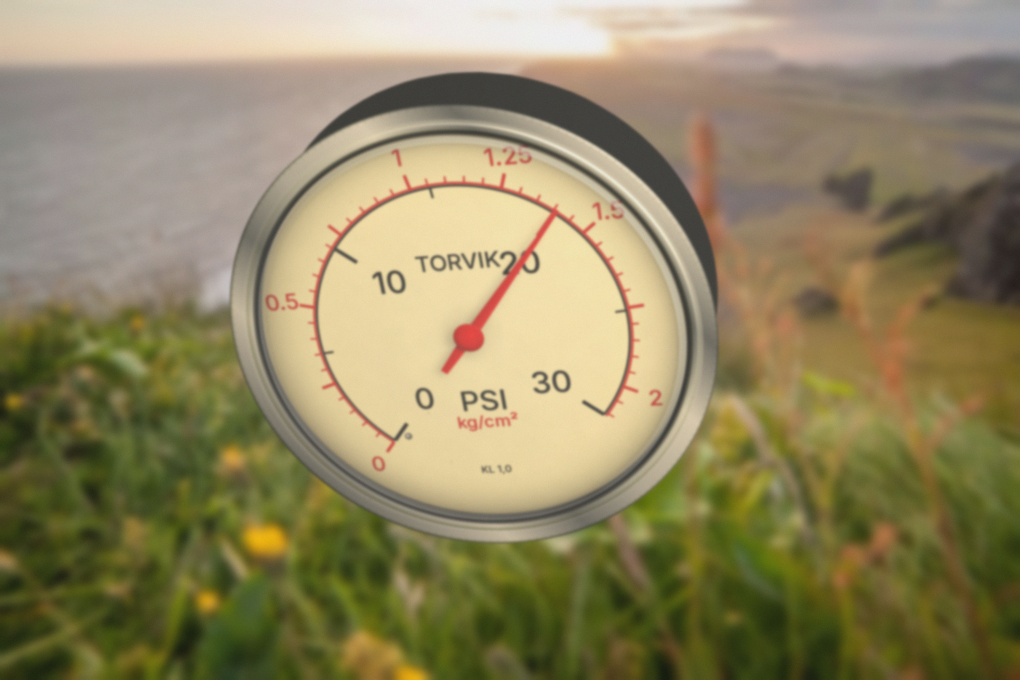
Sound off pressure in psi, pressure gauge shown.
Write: 20 psi
